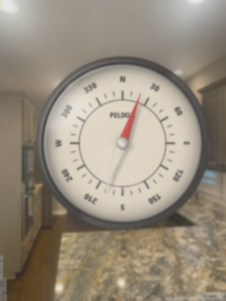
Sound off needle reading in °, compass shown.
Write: 20 °
